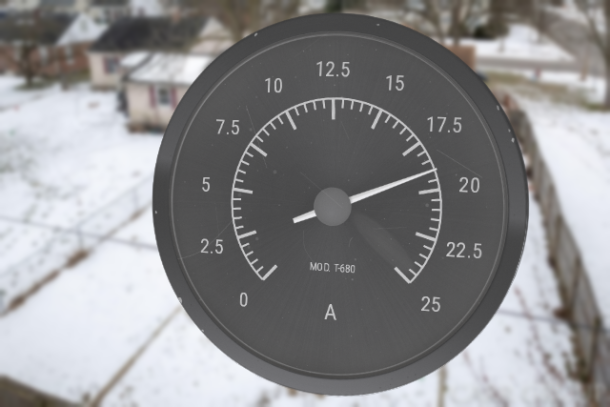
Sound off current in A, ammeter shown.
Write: 19 A
